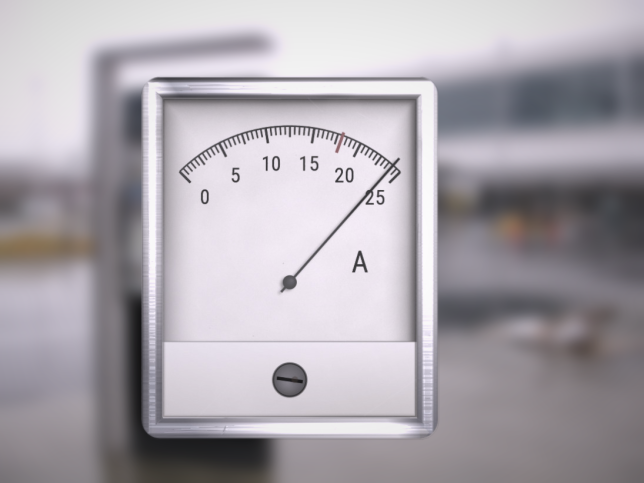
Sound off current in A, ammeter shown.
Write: 24 A
